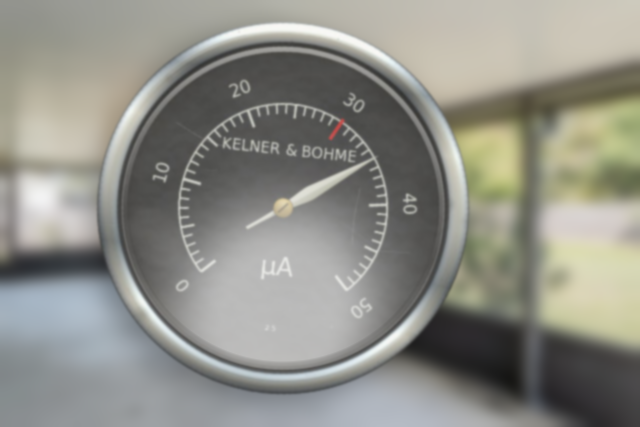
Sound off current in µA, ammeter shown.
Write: 35 µA
